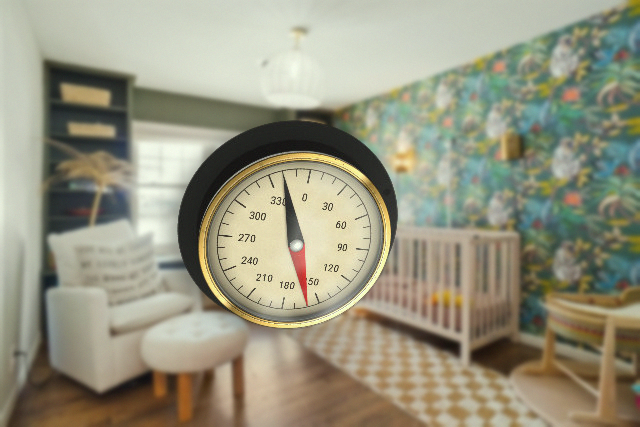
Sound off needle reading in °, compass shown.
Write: 160 °
